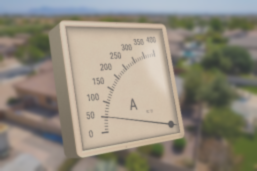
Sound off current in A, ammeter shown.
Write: 50 A
